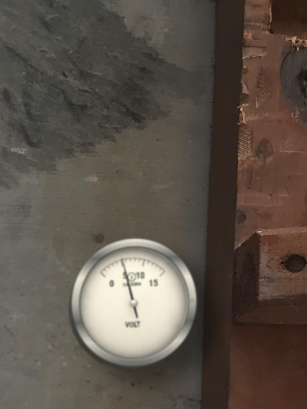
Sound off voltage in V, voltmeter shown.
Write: 5 V
